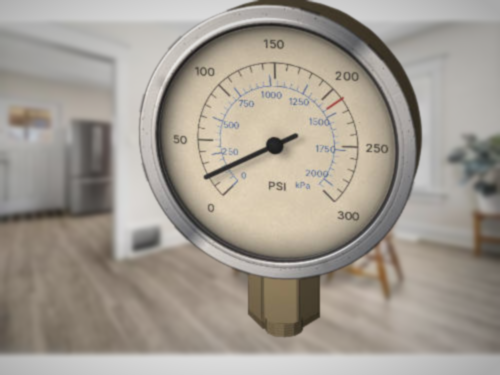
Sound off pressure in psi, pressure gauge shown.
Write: 20 psi
